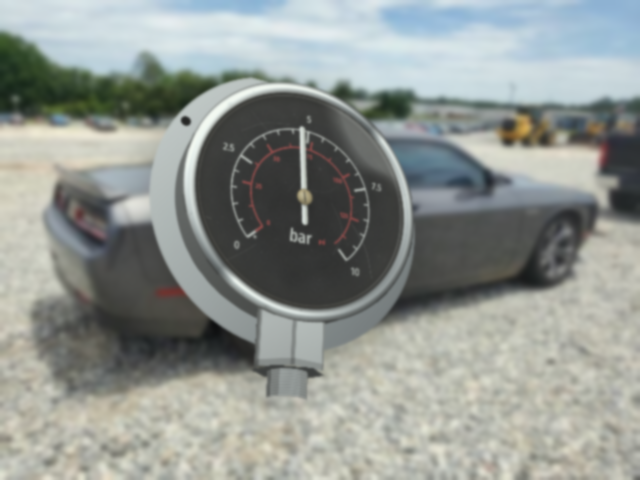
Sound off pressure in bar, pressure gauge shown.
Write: 4.75 bar
